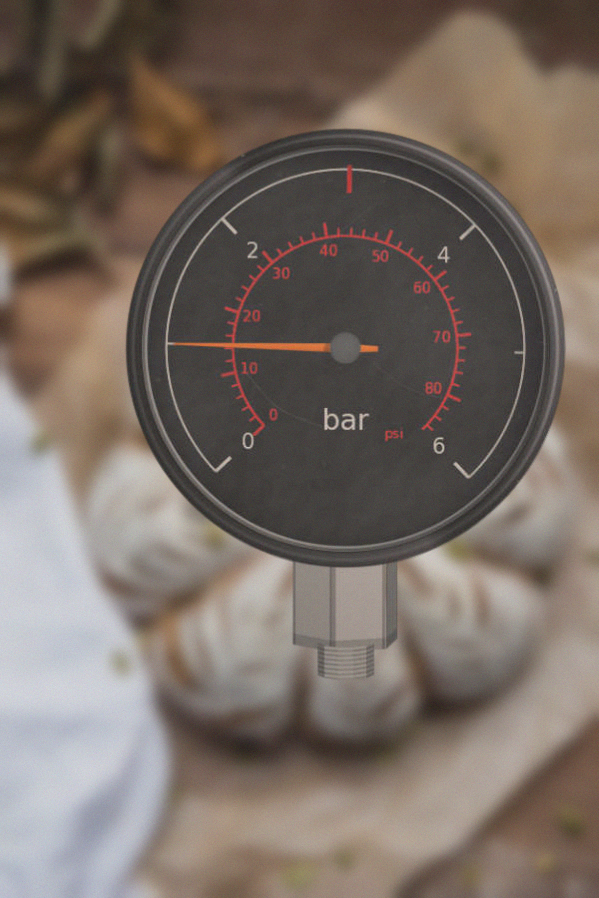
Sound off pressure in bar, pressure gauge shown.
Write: 1 bar
